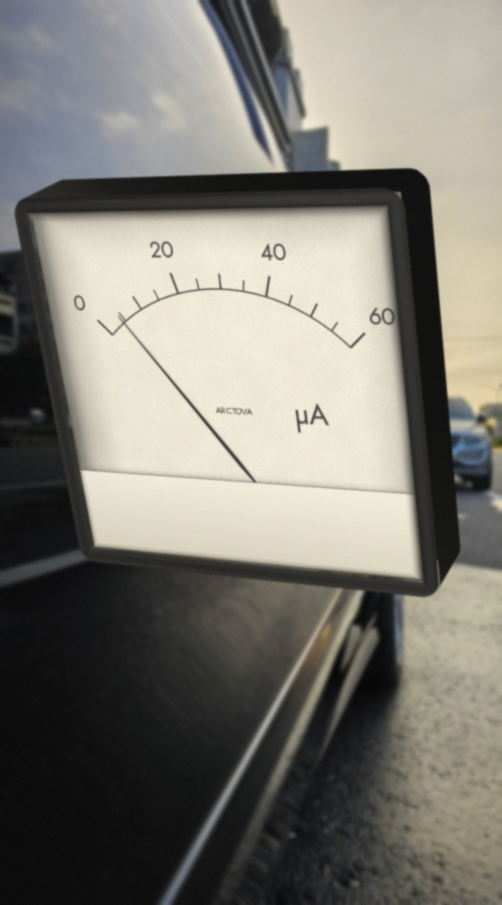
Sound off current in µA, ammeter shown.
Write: 5 µA
